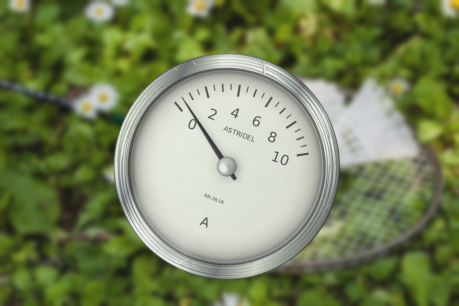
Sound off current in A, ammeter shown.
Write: 0.5 A
